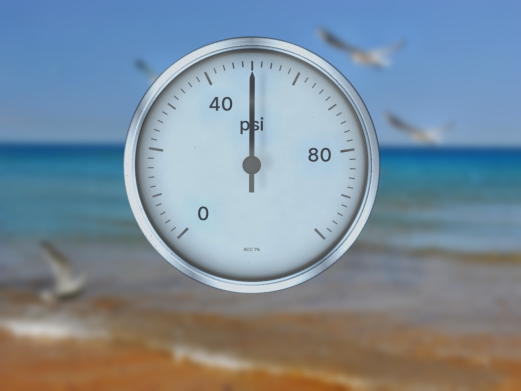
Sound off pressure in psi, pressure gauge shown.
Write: 50 psi
